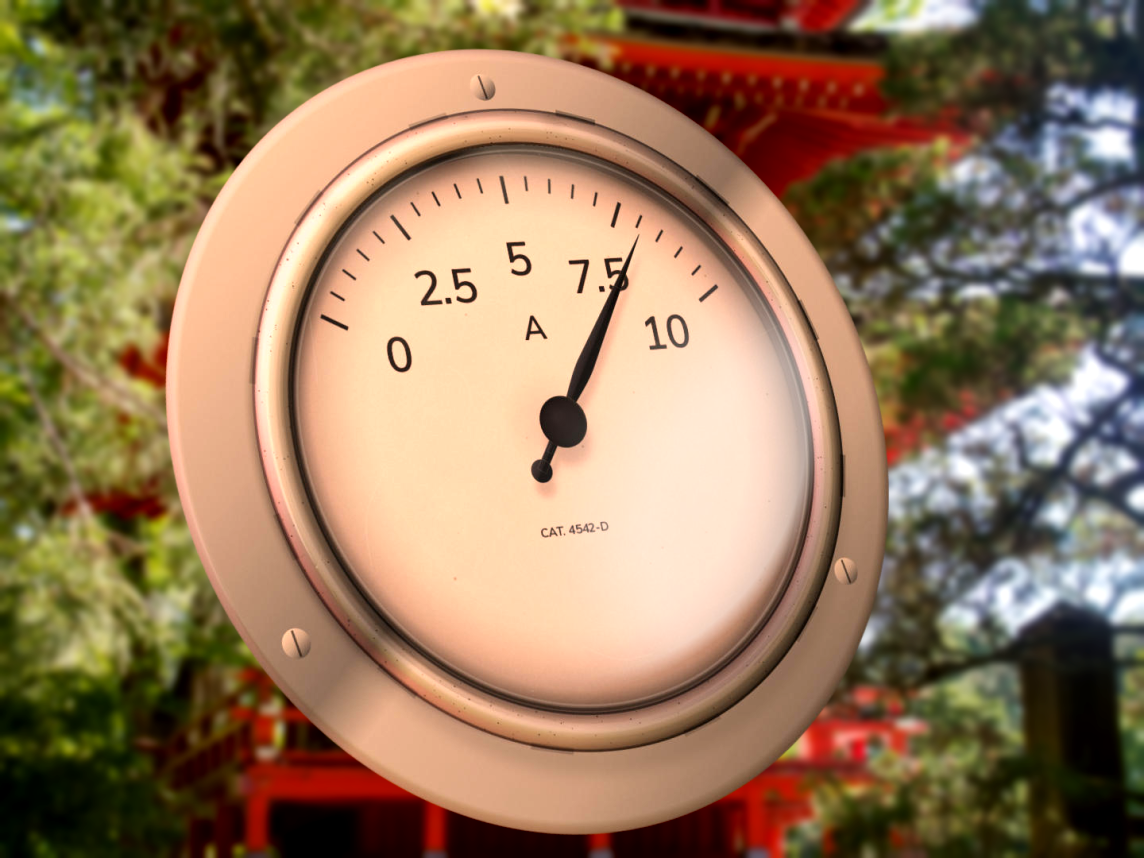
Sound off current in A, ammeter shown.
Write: 8 A
